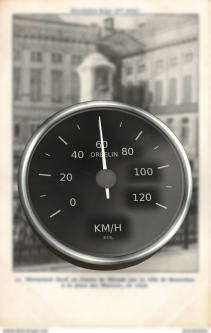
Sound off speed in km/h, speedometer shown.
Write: 60 km/h
